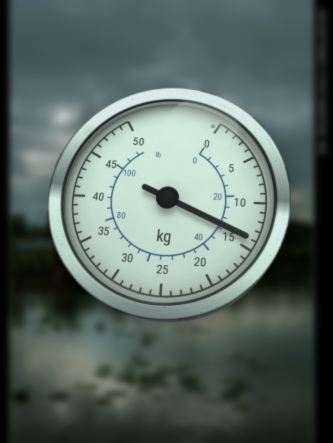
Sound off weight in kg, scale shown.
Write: 14 kg
